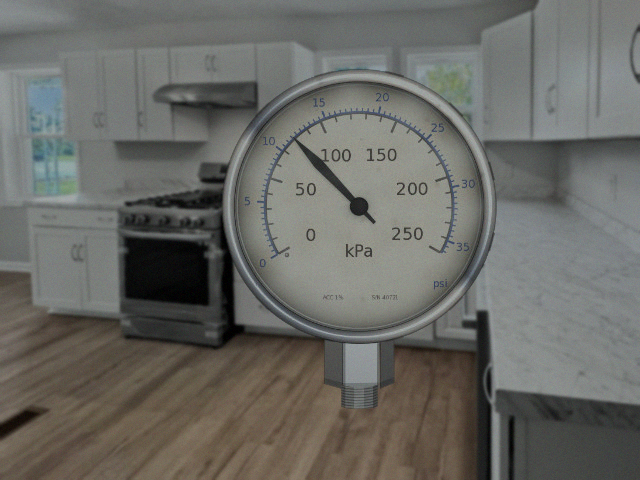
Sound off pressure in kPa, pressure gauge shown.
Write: 80 kPa
